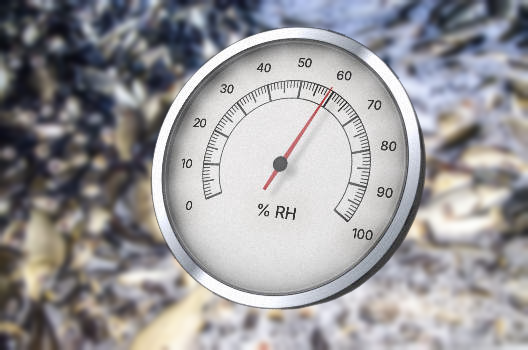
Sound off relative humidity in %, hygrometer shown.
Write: 60 %
